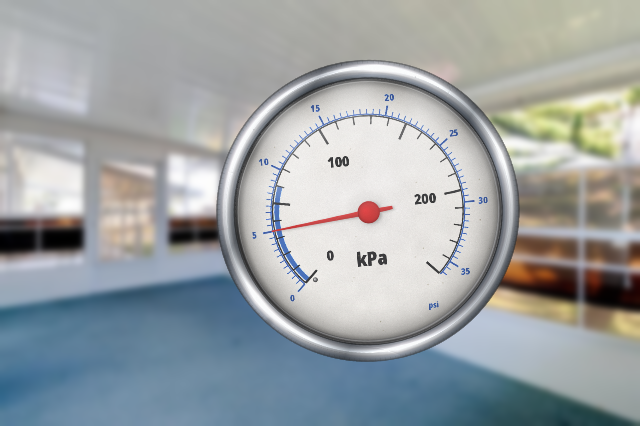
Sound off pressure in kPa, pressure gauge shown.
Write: 35 kPa
